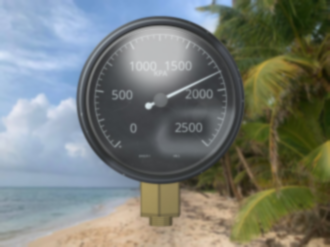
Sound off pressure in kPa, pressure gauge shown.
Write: 1850 kPa
